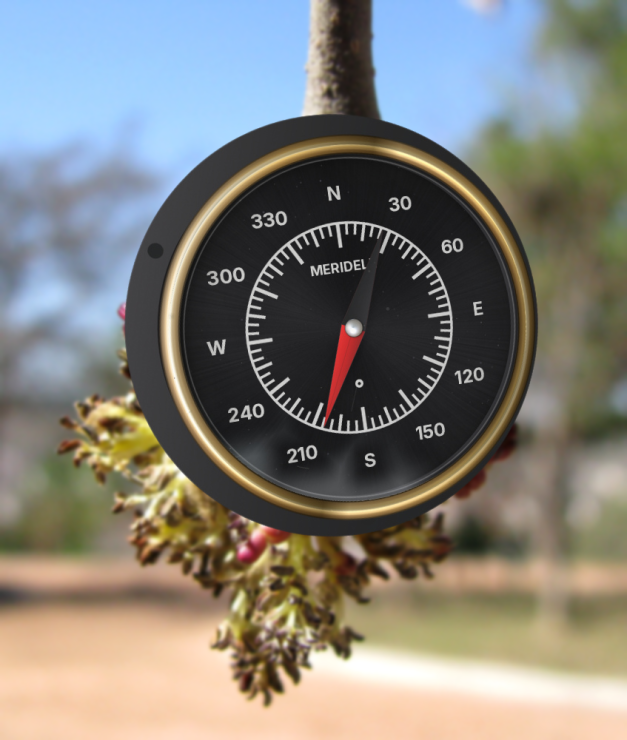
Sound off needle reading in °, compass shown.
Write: 205 °
